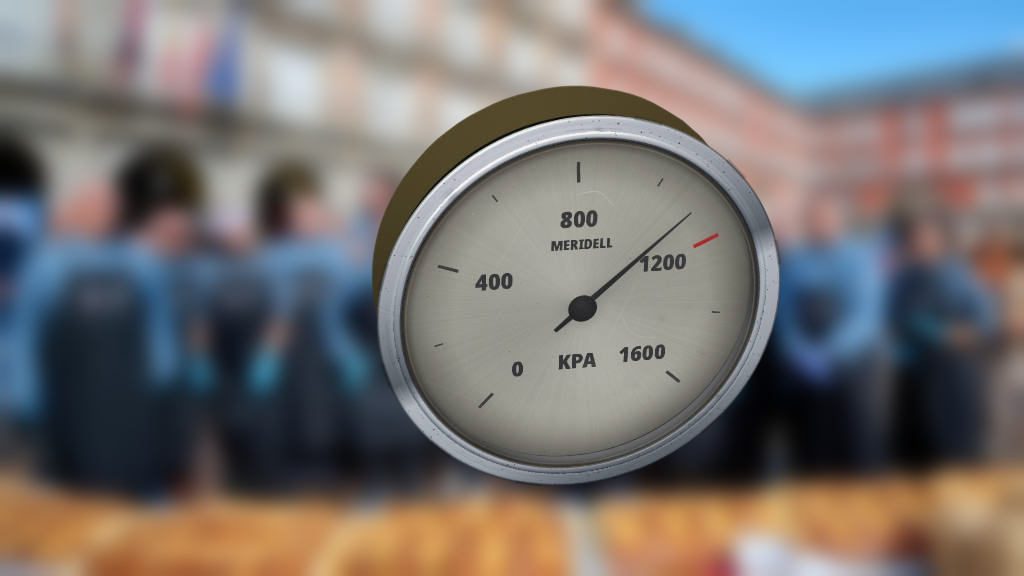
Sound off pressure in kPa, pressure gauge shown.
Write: 1100 kPa
